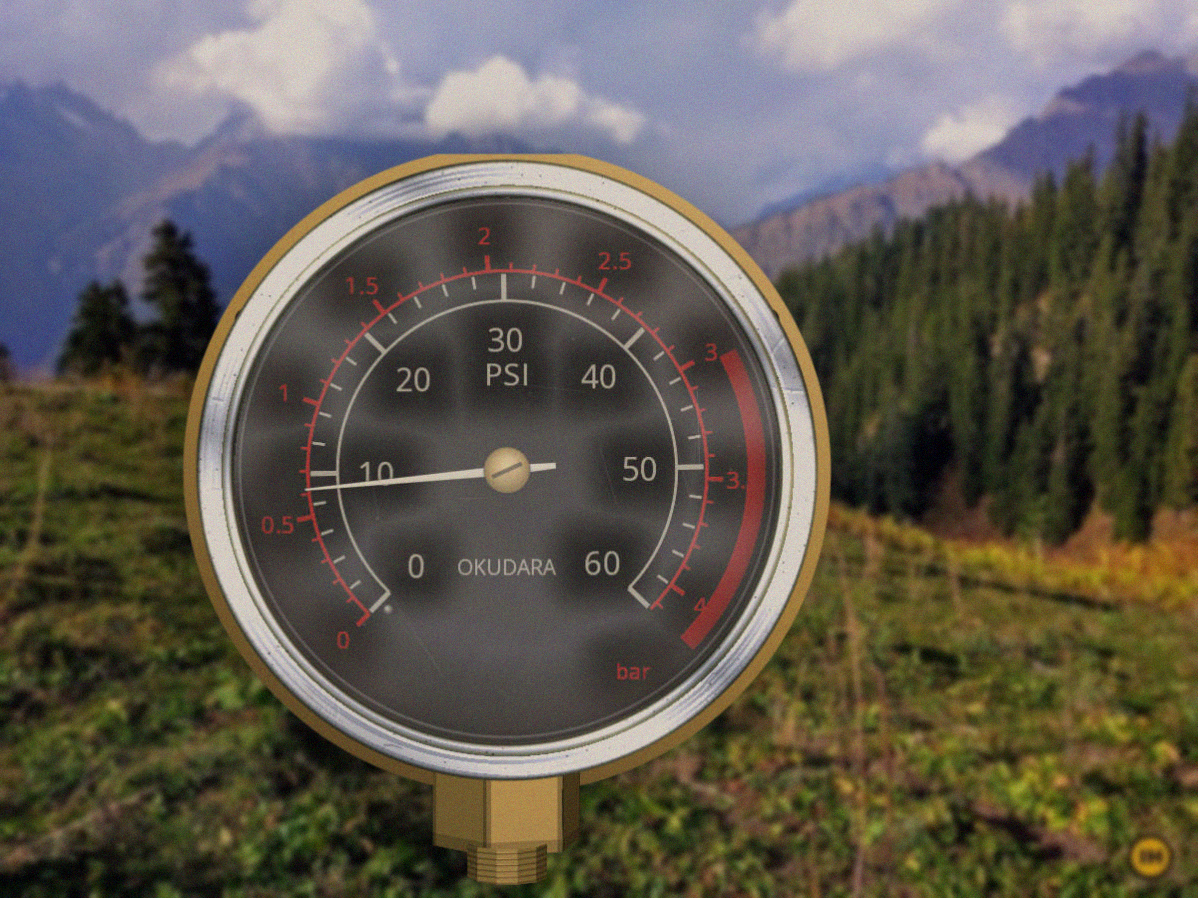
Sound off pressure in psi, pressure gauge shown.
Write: 9 psi
